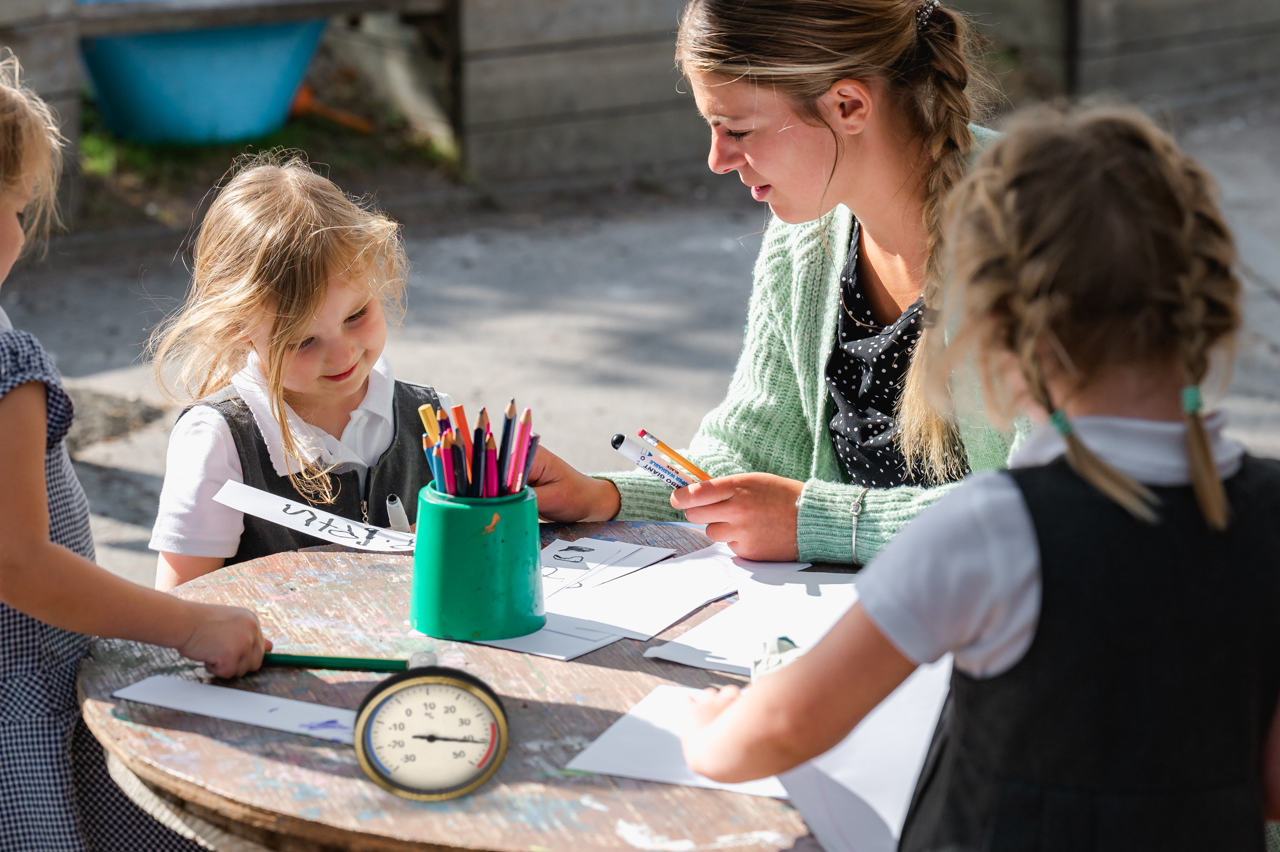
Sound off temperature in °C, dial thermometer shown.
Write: 40 °C
